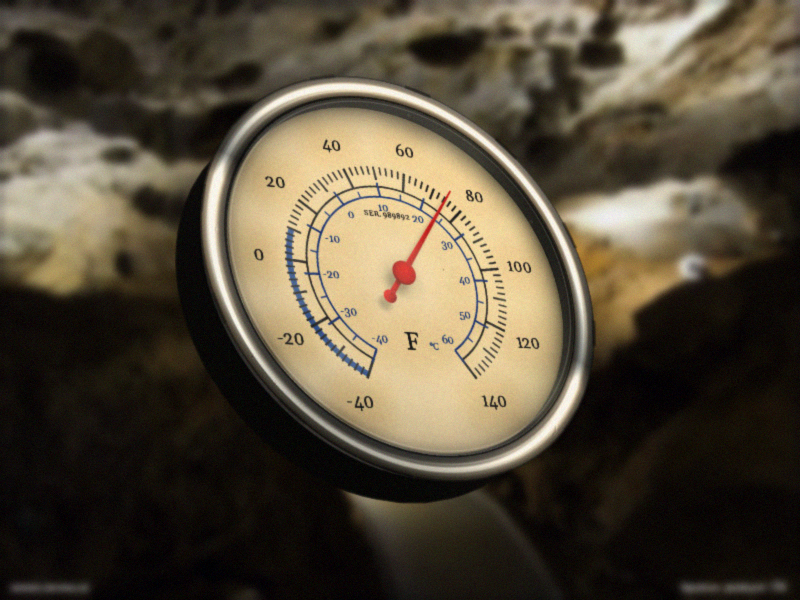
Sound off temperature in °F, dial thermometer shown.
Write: 74 °F
